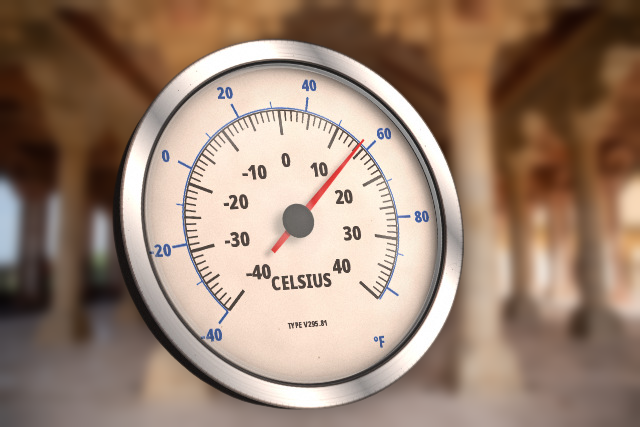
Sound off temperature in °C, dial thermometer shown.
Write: 14 °C
